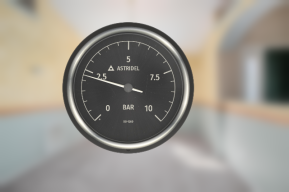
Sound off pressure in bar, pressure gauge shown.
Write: 2.25 bar
